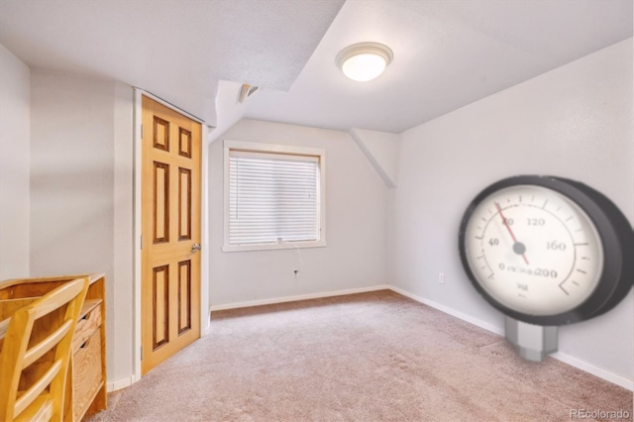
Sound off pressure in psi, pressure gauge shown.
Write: 80 psi
